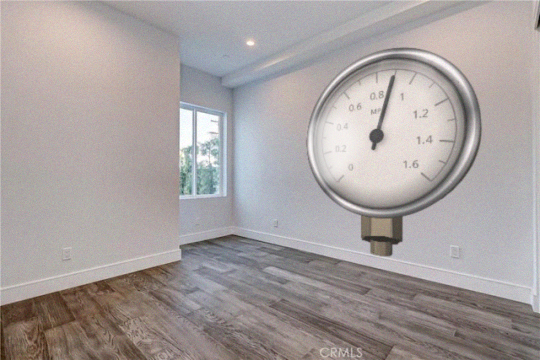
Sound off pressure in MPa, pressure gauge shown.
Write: 0.9 MPa
